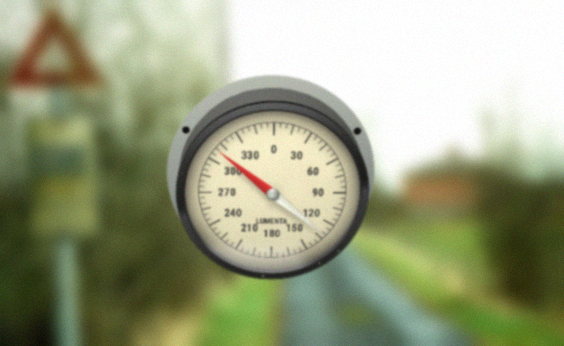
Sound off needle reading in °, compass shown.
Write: 310 °
